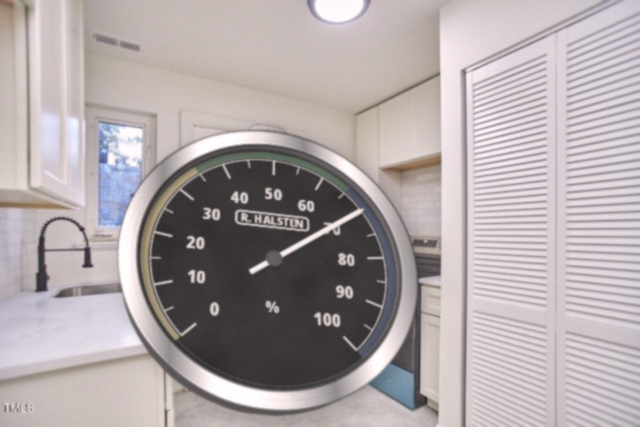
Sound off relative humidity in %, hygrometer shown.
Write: 70 %
